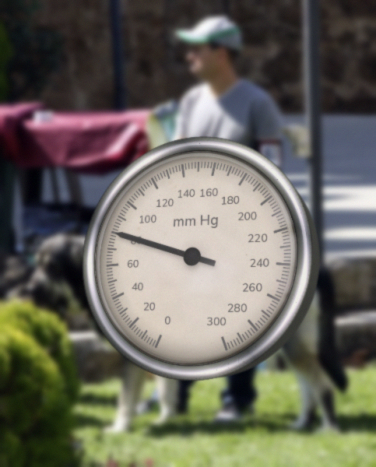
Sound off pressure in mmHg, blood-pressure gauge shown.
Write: 80 mmHg
